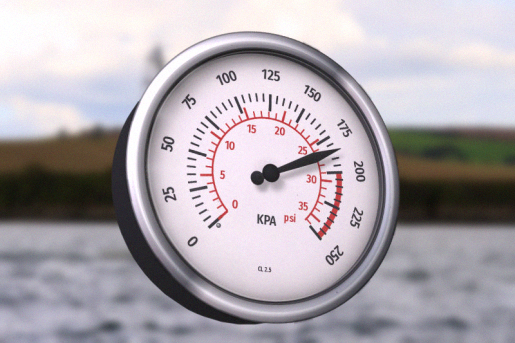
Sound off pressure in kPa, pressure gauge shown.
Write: 185 kPa
